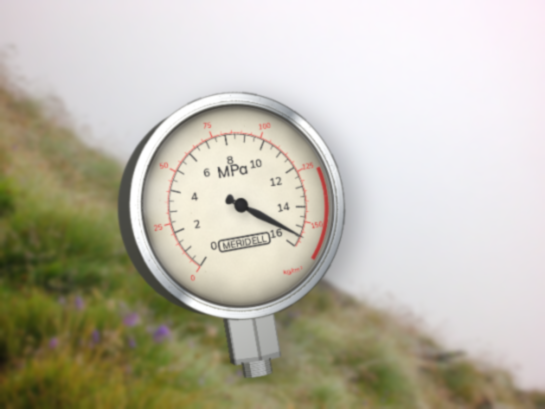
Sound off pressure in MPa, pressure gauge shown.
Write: 15.5 MPa
